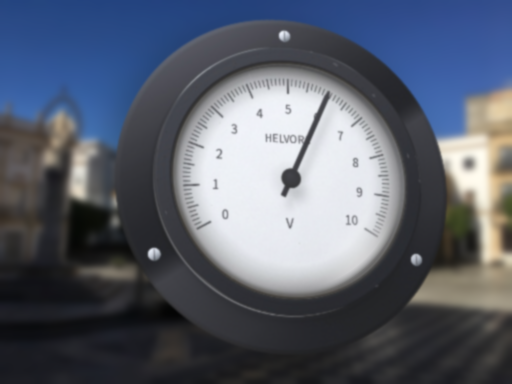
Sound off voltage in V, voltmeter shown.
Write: 6 V
